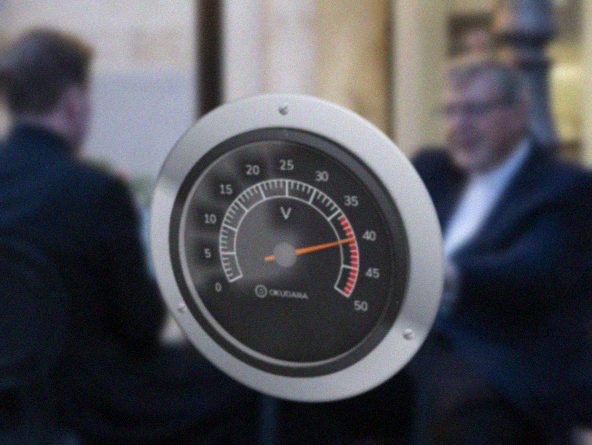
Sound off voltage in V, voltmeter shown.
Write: 40 V
